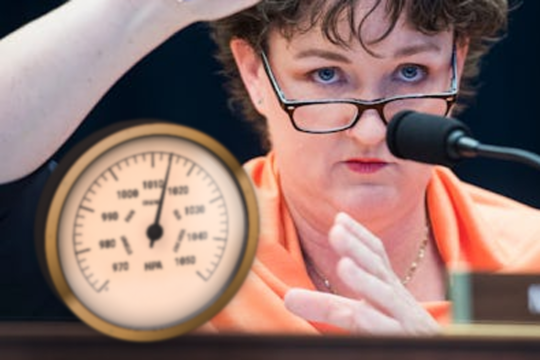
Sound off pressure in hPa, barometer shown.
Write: 1014 hPa
